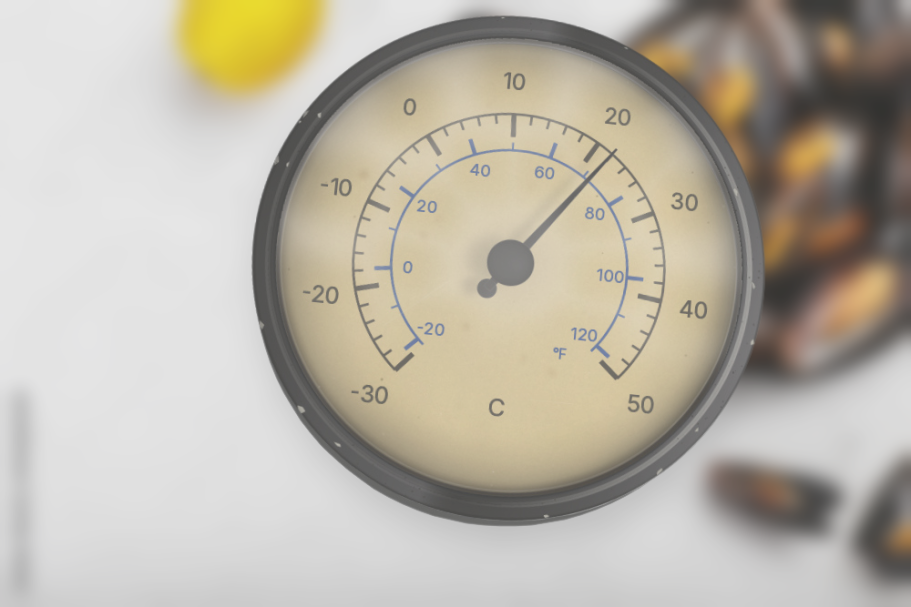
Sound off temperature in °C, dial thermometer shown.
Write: 22 °C
